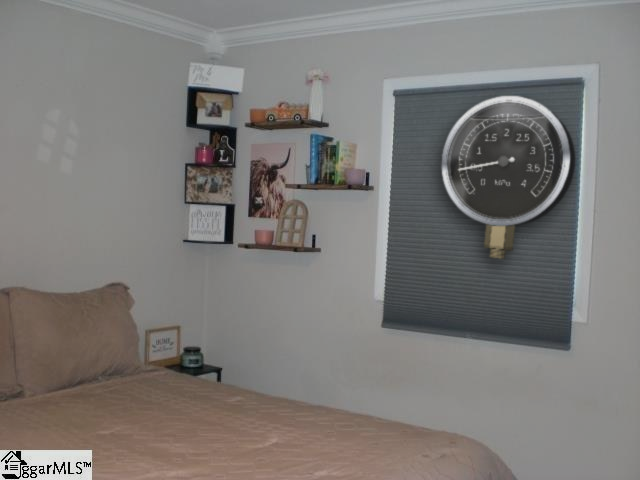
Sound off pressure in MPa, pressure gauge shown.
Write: 0.5 MPa
